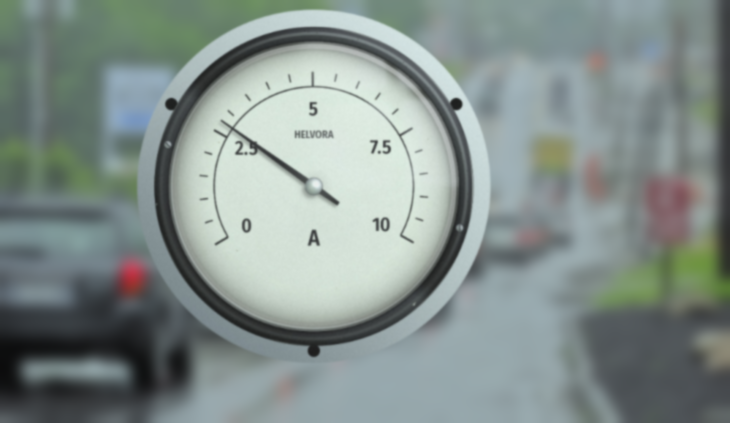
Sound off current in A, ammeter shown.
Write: 2.75 A
